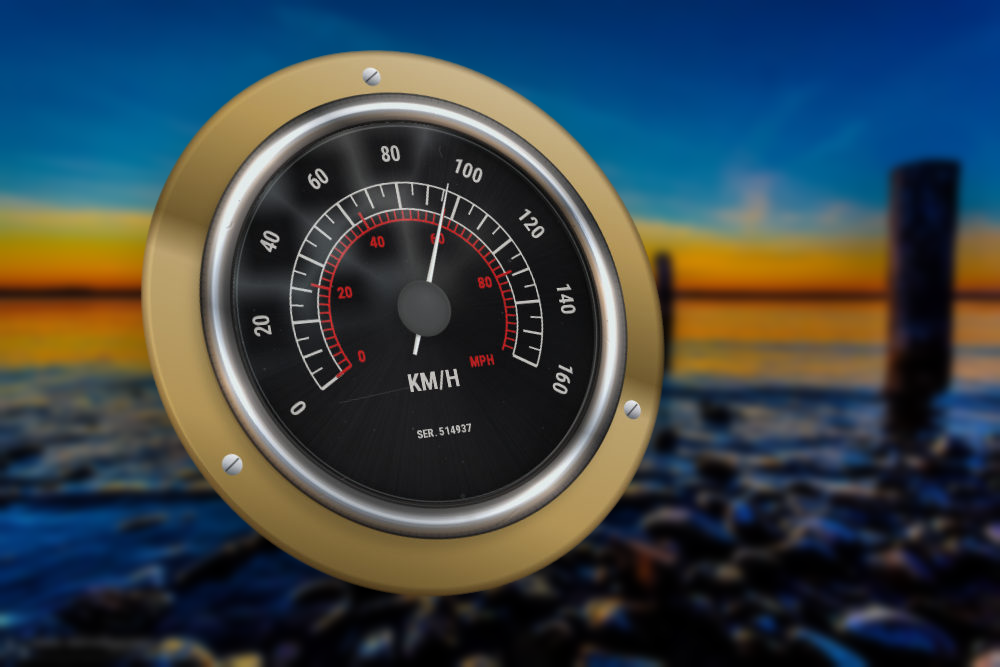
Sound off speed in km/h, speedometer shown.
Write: 95 km/h
